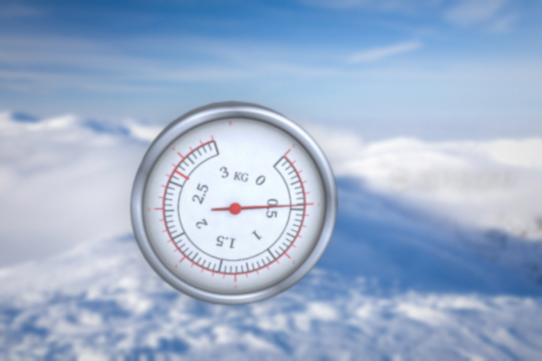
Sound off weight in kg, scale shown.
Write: 0.45 kg
